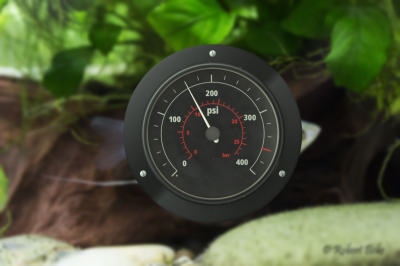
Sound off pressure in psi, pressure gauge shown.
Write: 160 psi
